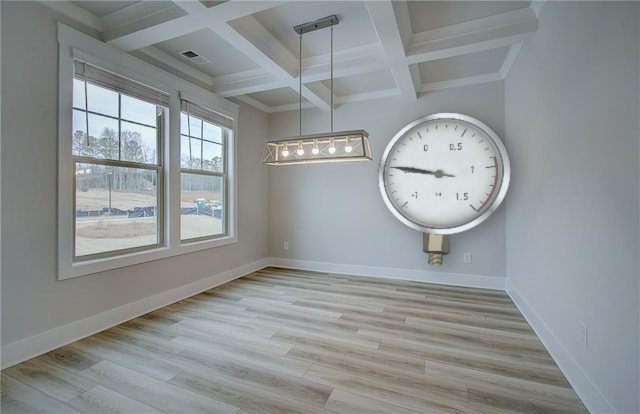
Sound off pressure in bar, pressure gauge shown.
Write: -0.5 bar
